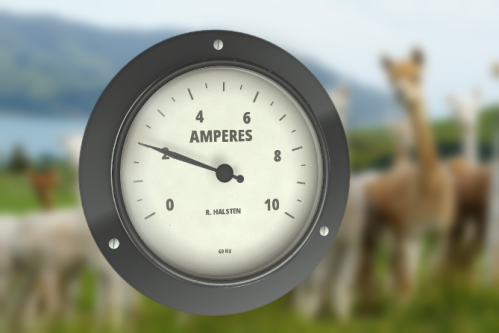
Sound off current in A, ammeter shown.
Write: 2 A
